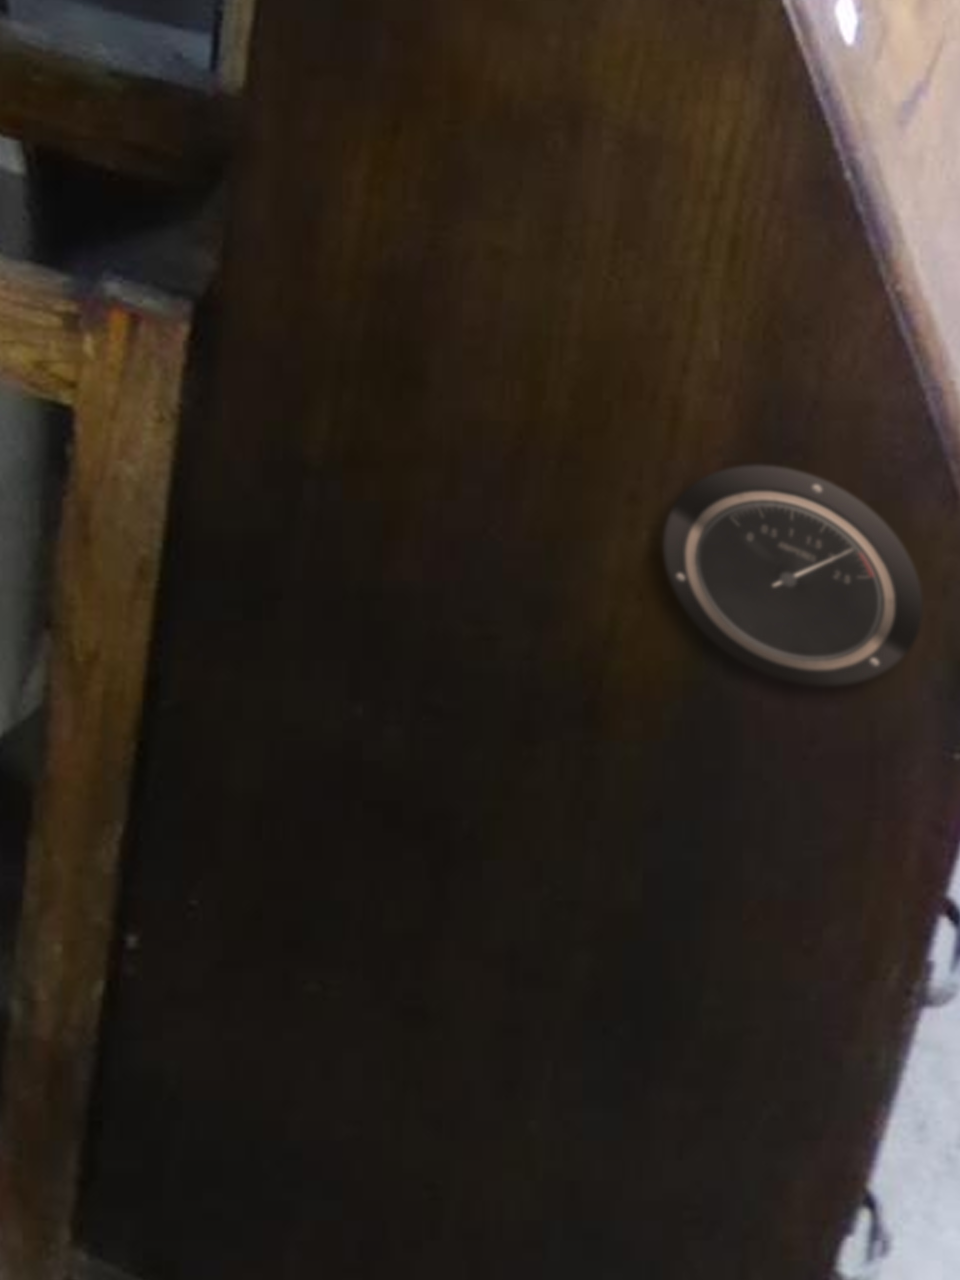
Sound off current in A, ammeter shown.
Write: 2 A
